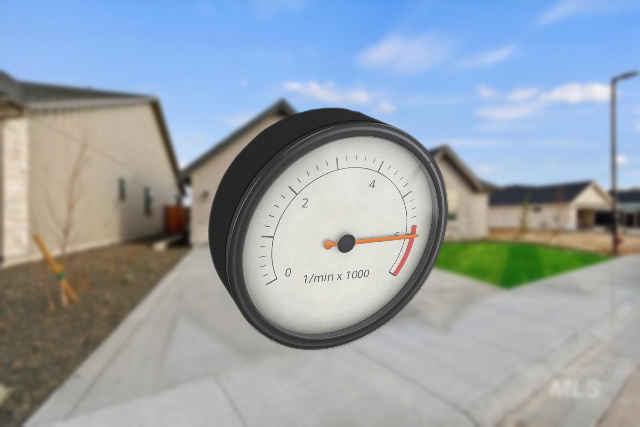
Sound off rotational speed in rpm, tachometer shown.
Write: 6000 rpm
